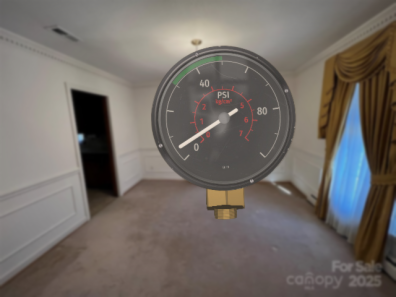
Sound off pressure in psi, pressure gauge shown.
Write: 5 psi
